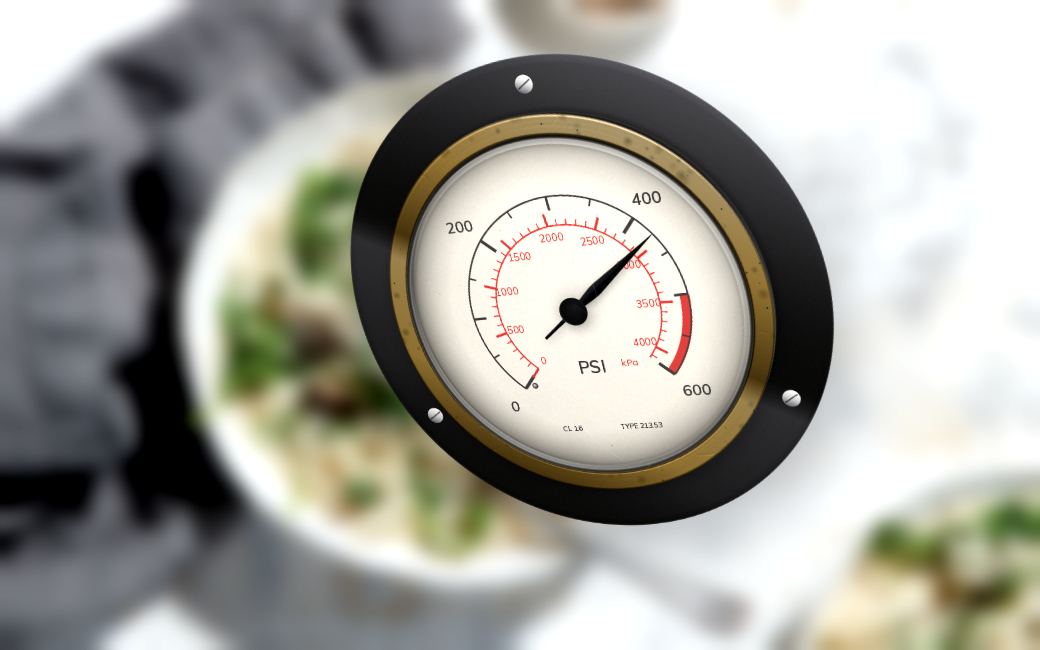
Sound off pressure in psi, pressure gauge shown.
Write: 425 psi
